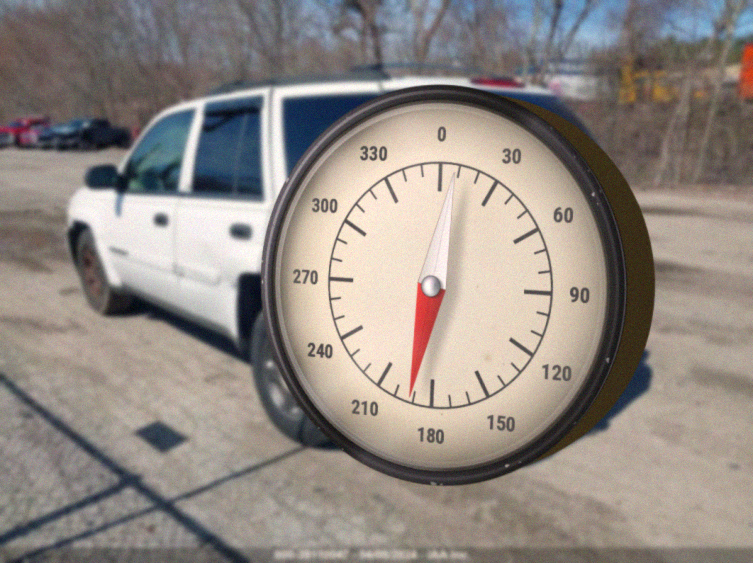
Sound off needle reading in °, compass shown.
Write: 190 °
